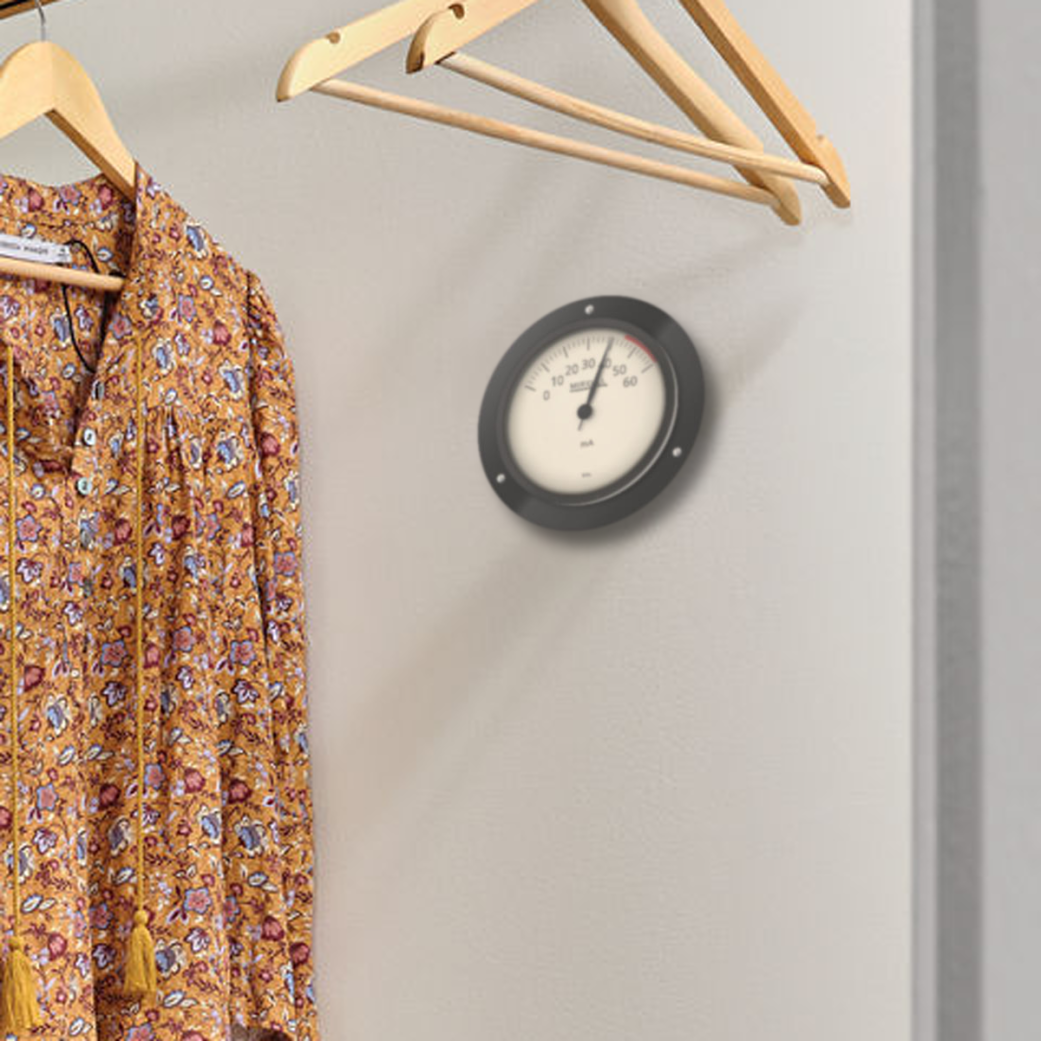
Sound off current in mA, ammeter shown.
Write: 40 mA
